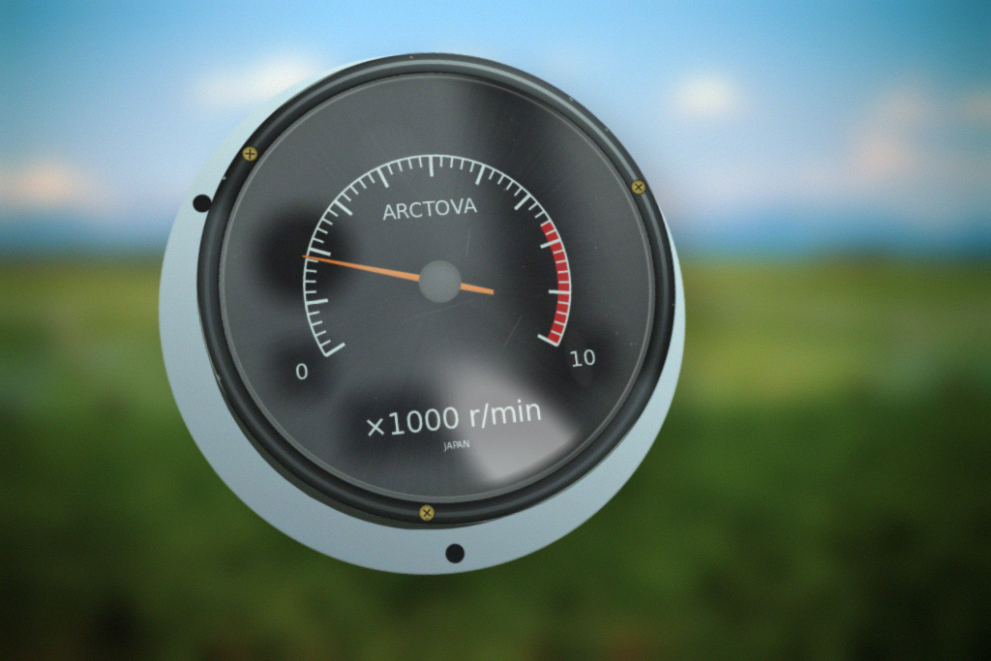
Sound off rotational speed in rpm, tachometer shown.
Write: 1800 rpm
